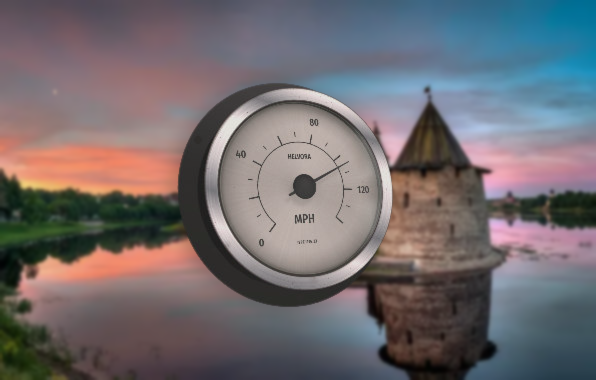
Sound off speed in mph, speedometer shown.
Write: 105 mph
